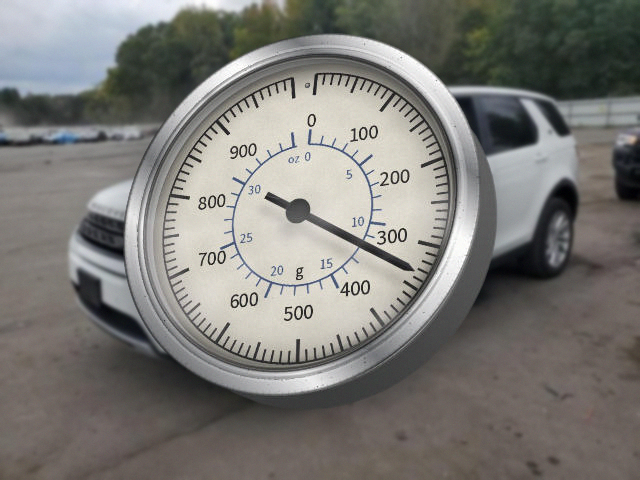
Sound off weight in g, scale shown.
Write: 335 g
